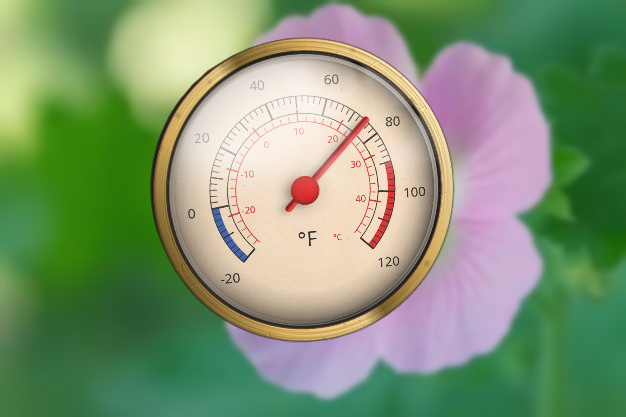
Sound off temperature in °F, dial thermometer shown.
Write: 74 °F
